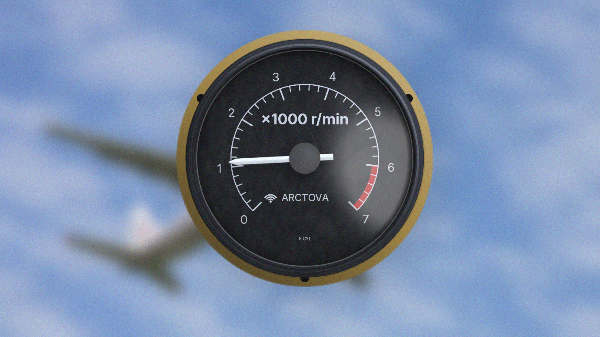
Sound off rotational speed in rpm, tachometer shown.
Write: 1100 rpm
